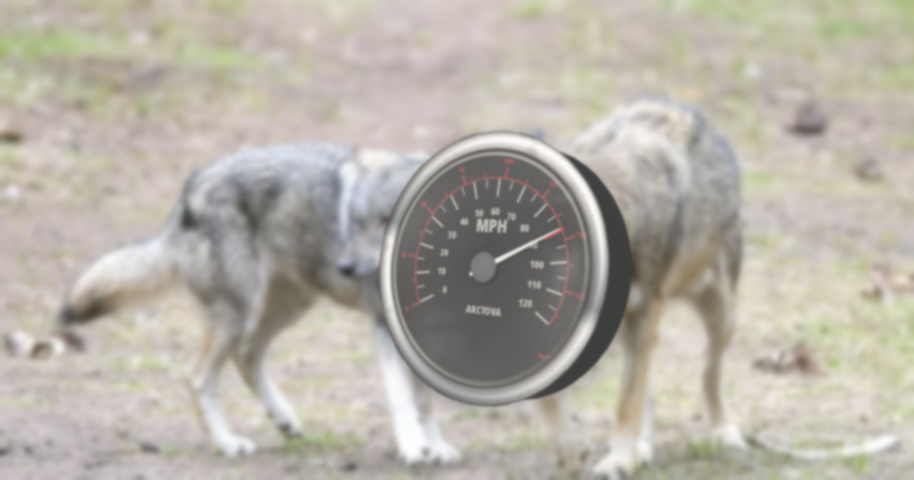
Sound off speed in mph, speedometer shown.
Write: 90 mph
